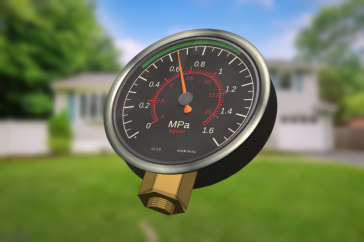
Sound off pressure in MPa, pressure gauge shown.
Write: 0.65 MPa
